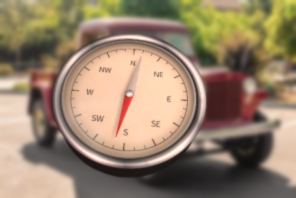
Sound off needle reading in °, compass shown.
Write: 190 °
